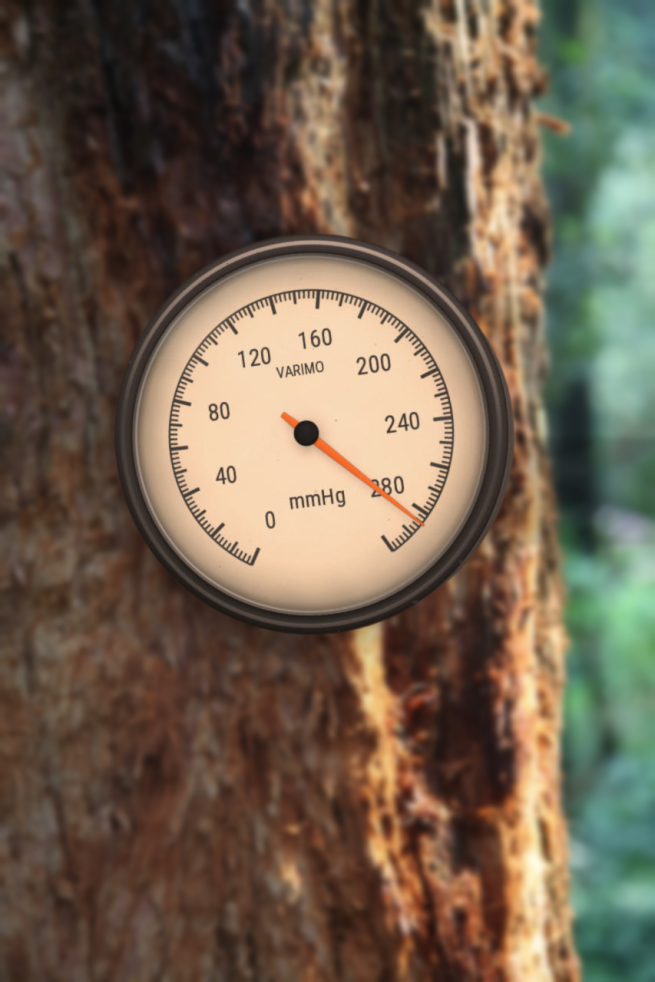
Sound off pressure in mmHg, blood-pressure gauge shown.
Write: 284 mmHg
